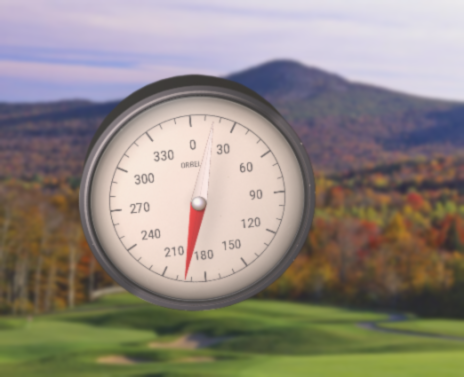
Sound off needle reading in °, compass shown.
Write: 195 °
